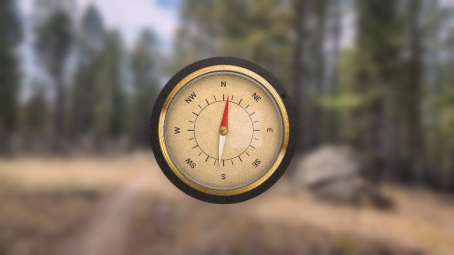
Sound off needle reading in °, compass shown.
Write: 7.5 °
